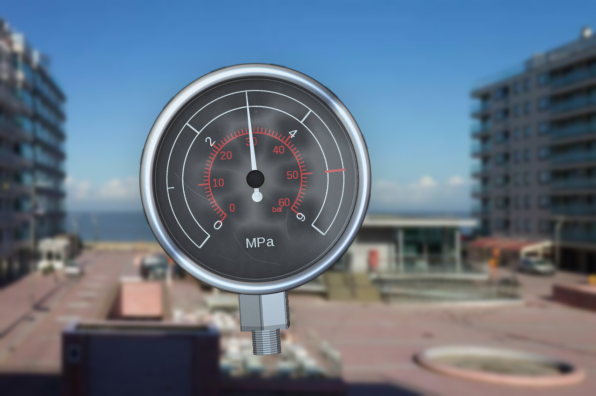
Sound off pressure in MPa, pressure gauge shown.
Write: 3 MPa
